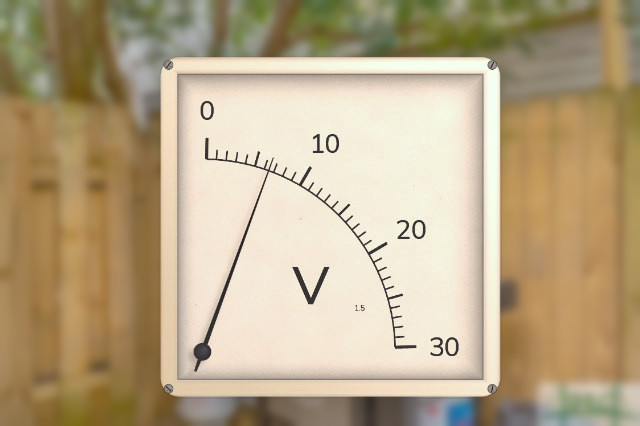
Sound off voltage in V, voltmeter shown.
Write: 6.5 V
